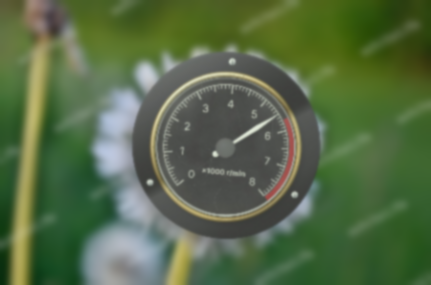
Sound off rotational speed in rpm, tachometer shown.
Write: 5500 rpm
